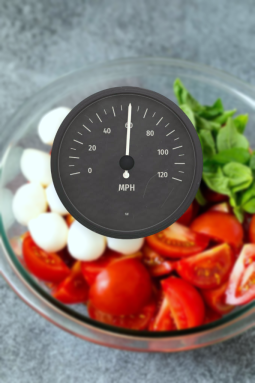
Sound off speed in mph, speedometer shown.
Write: 60 mph
